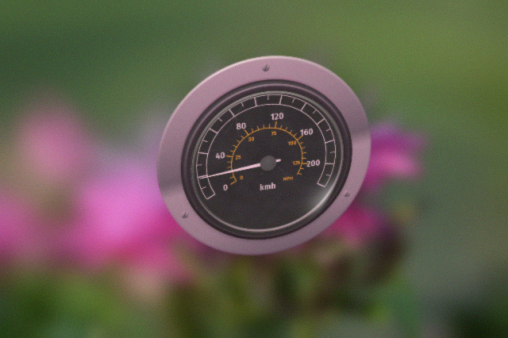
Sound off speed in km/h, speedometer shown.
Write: 20 km/h
